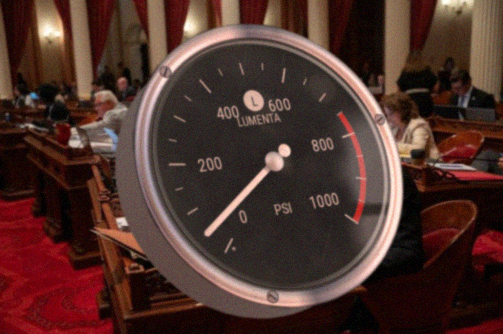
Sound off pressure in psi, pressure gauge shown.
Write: 50 psi
